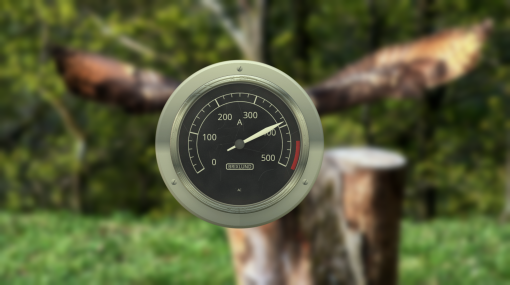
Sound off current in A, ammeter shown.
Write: 390 A
